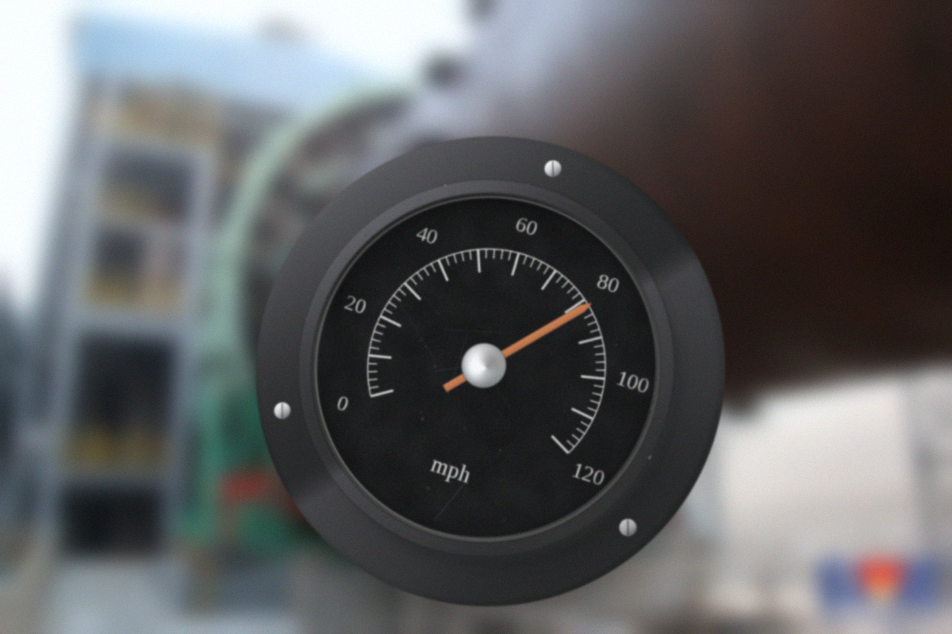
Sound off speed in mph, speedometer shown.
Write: 82 mph
